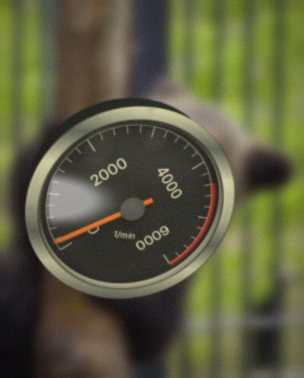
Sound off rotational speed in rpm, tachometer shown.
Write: 200 rpm
